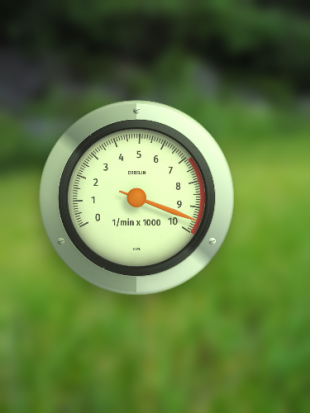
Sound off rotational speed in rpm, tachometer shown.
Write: 9500 rpm
